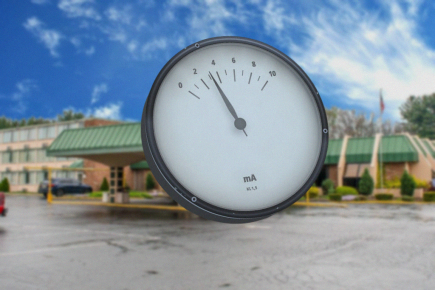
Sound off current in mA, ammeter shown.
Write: 3 mA
